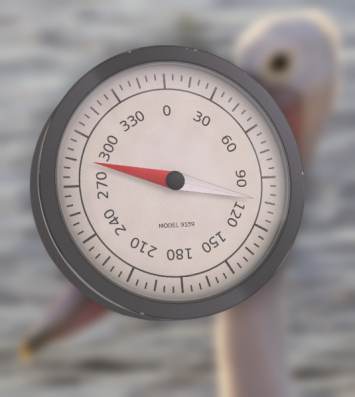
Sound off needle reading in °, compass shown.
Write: 285 °
